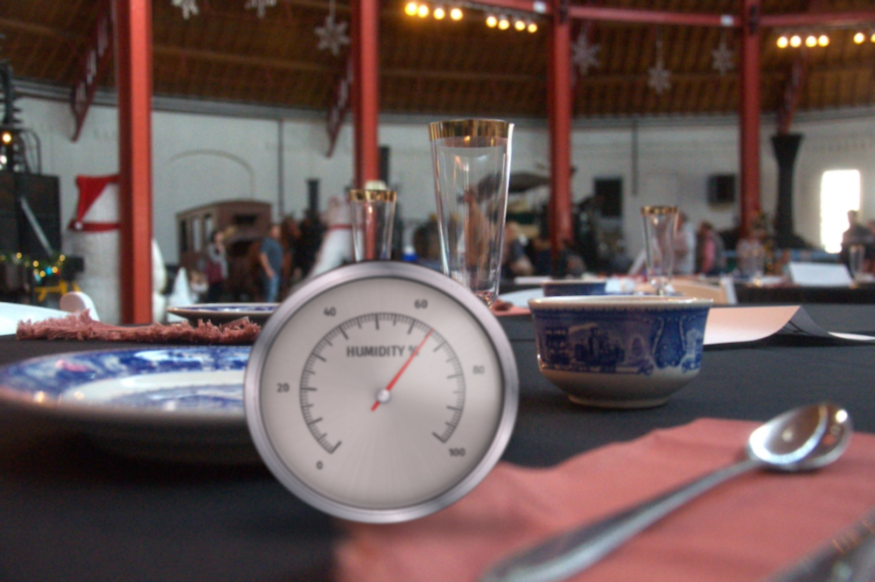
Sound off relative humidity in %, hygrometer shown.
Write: 65 %
